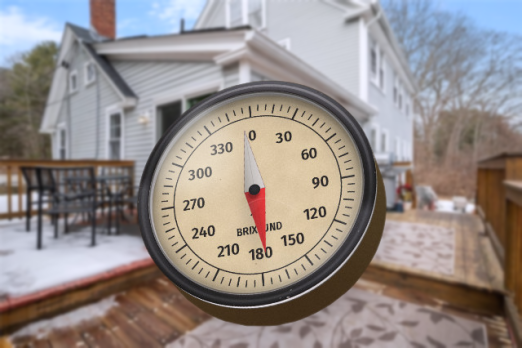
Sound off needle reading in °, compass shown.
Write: 175 °
